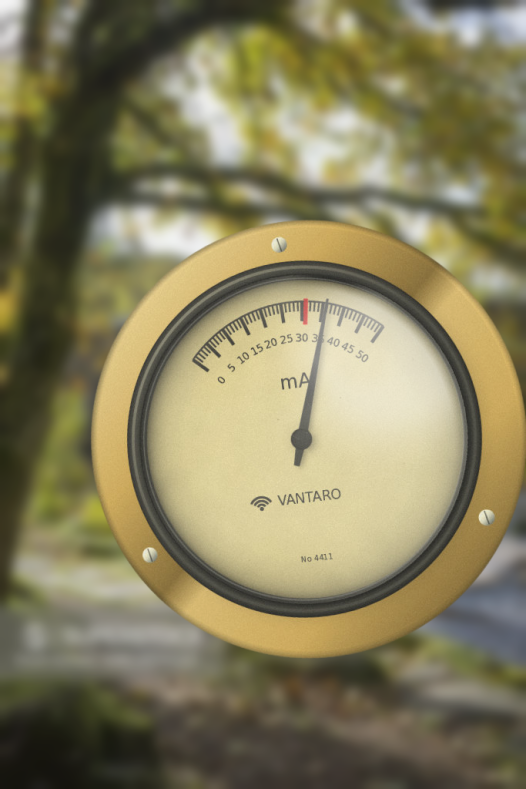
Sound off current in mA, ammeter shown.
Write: 36 mA
